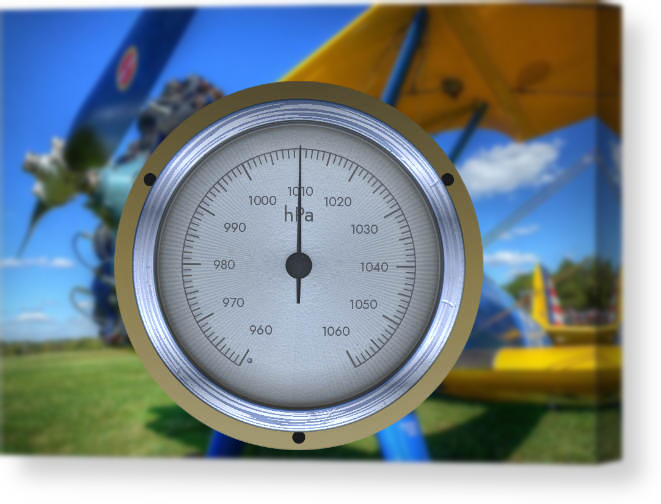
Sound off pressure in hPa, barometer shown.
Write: 1010 hPa
